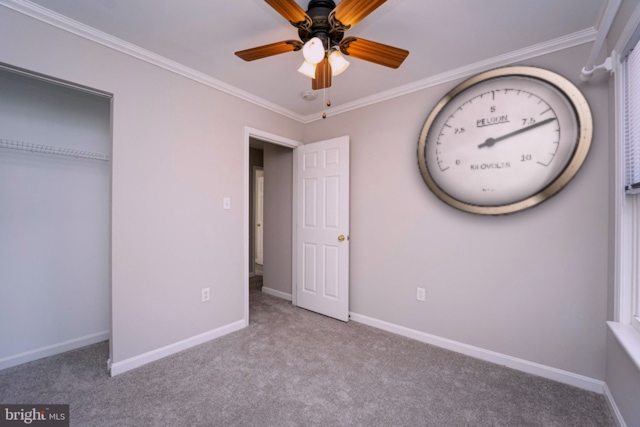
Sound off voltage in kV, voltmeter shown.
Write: 8 kV
